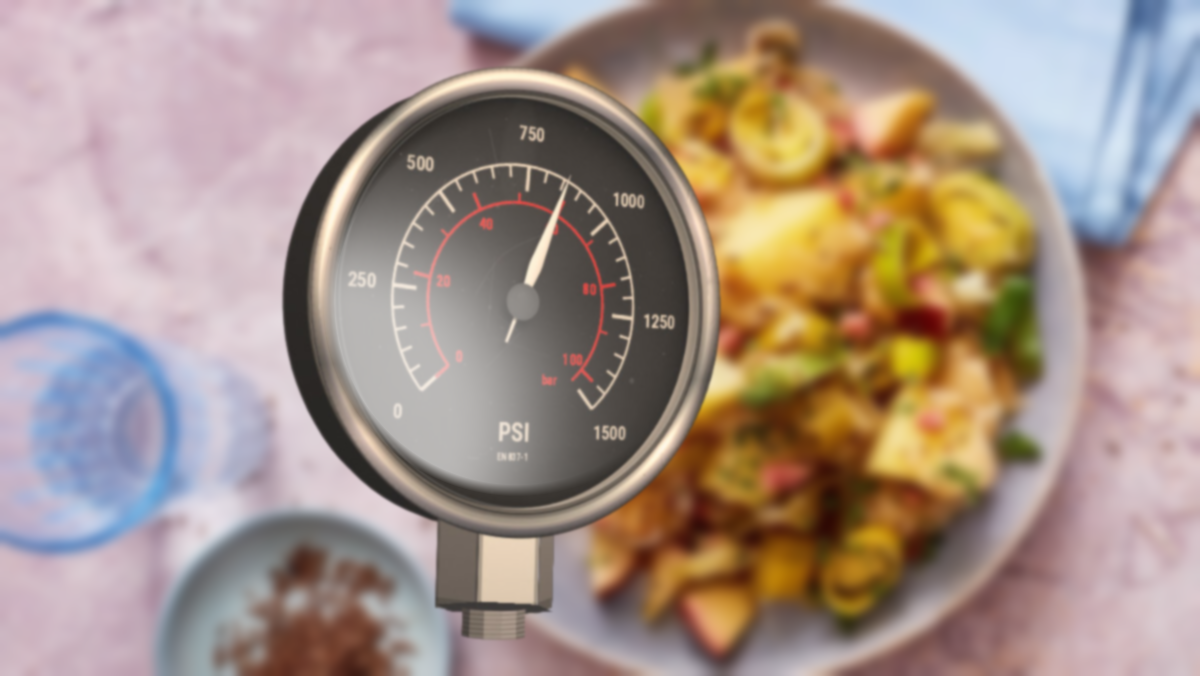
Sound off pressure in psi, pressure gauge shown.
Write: 850 psi
